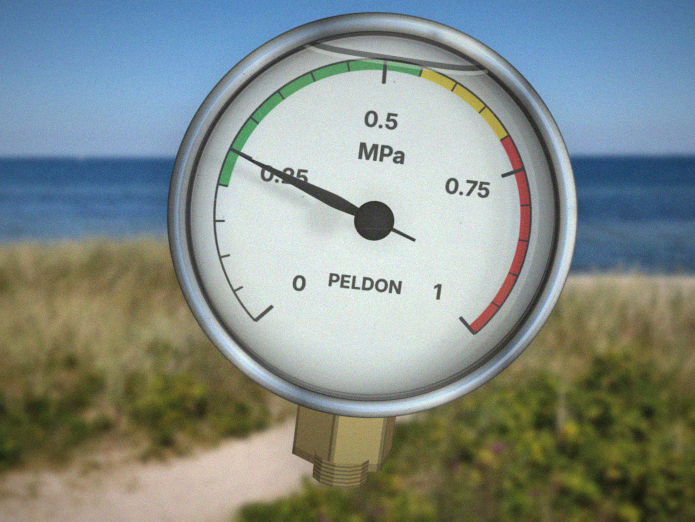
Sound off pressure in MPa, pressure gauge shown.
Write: 0.25 MPa
